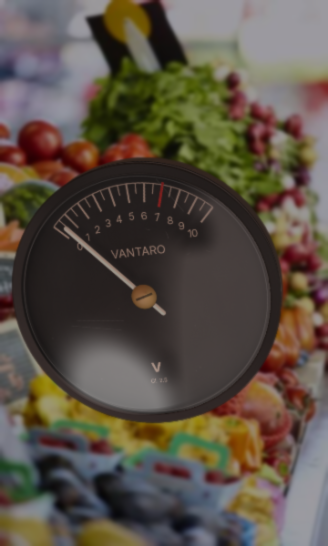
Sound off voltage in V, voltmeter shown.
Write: 0.5 V
